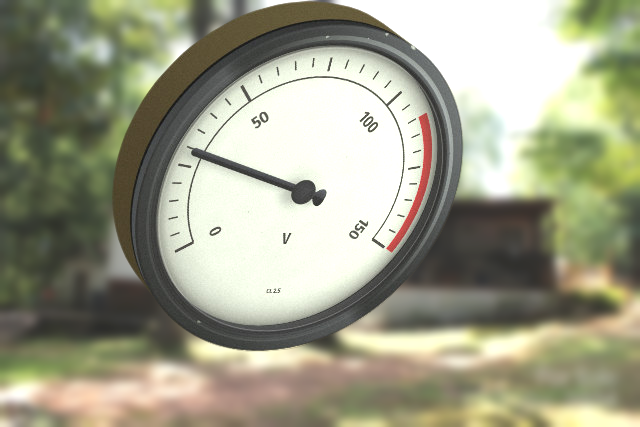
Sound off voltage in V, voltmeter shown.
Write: 30 V
